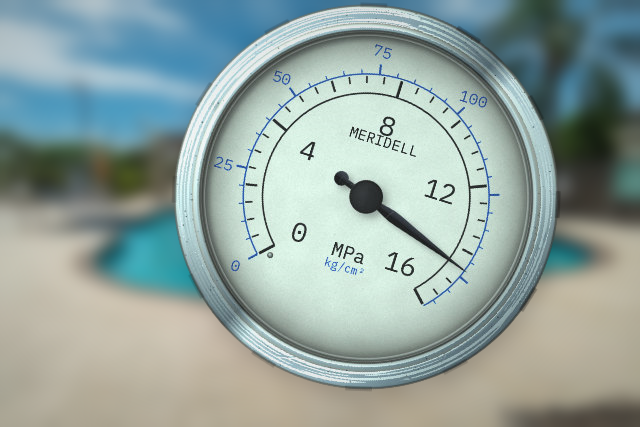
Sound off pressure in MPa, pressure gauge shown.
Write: 14.5 MPa
